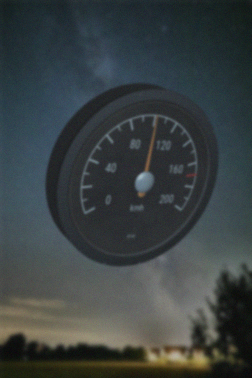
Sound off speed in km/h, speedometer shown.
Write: 100 km/h
